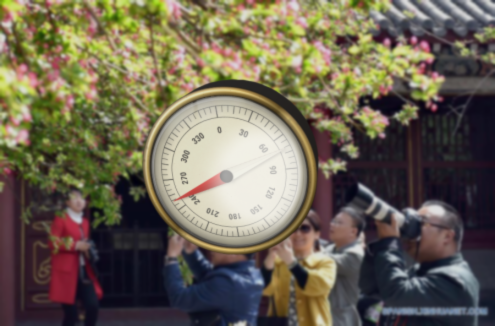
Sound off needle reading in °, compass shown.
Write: 250 °
